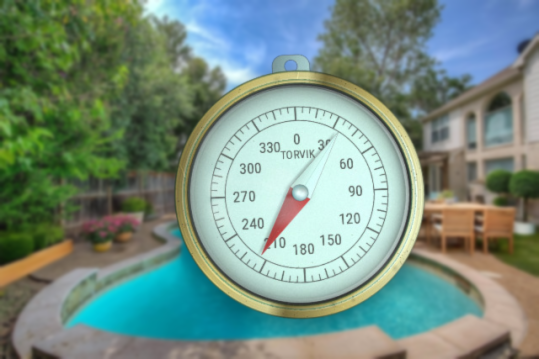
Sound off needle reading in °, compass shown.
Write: 215 °
